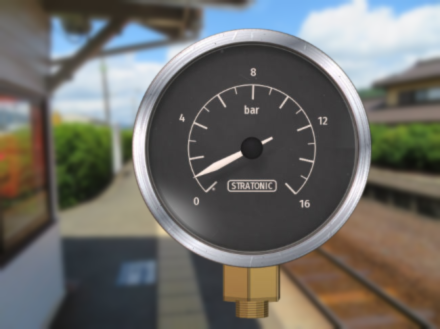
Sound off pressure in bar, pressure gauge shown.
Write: 1 bar
